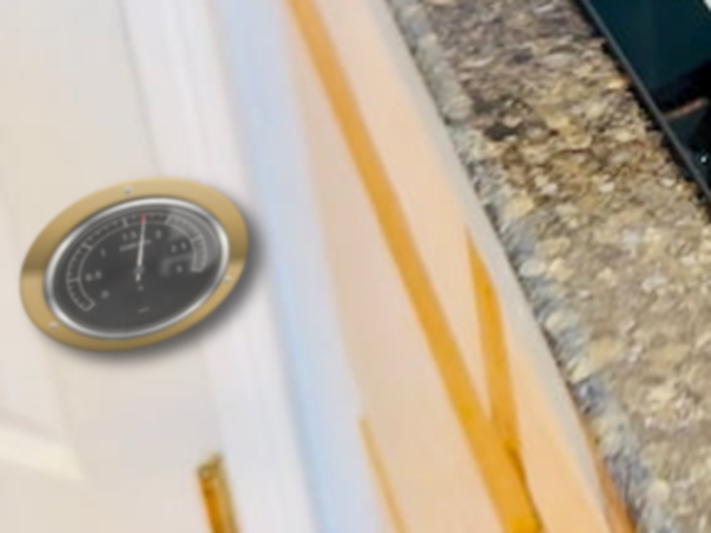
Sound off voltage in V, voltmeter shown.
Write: 1.7 V
